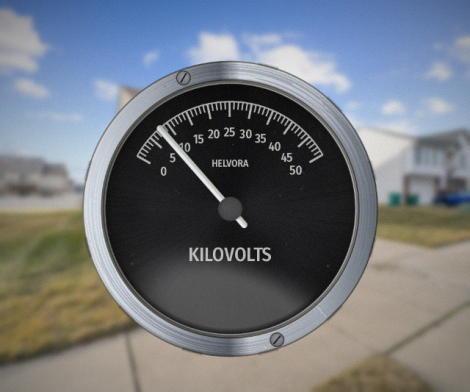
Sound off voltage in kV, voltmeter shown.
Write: 8 kV
